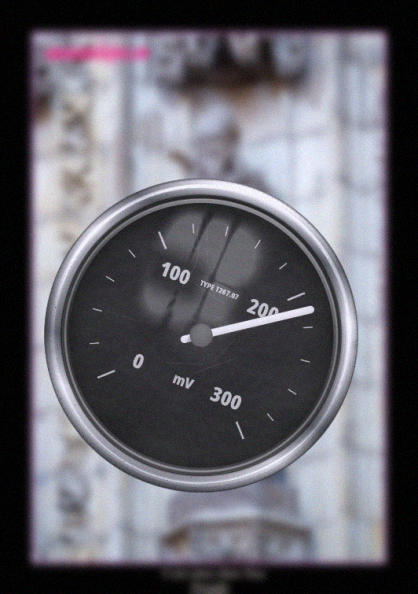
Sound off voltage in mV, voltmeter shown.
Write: 210 mV
